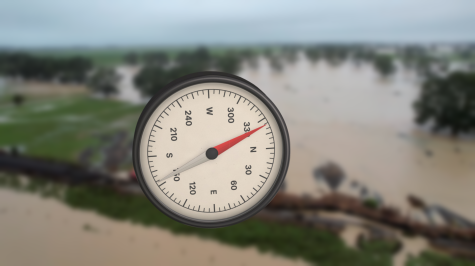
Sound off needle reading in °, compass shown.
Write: 335 °
